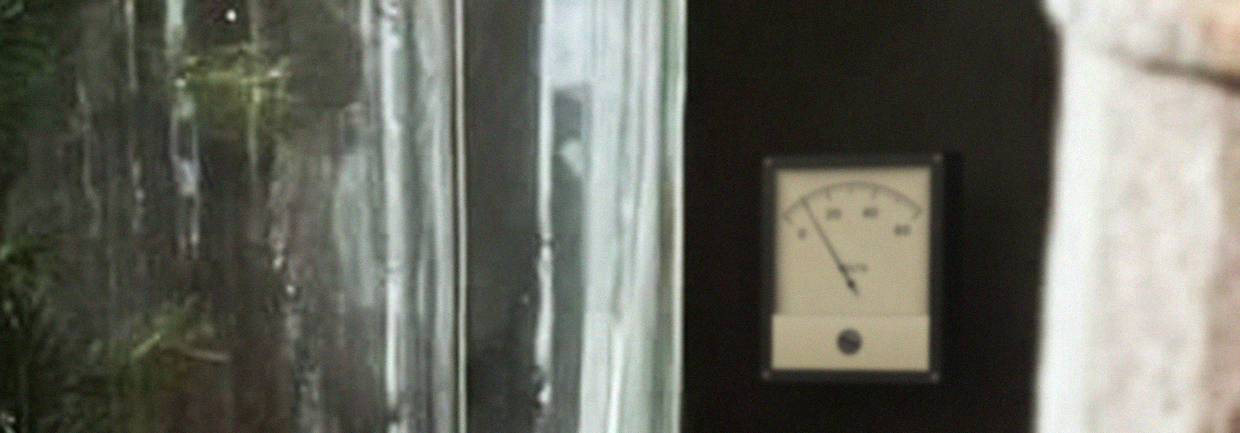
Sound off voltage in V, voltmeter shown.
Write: 10 V
